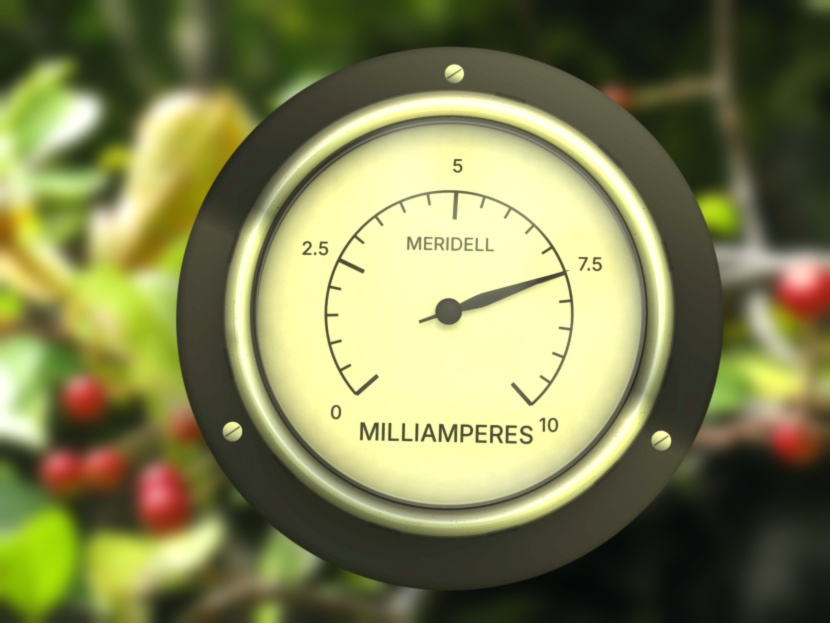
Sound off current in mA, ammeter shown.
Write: 7.5 mA
